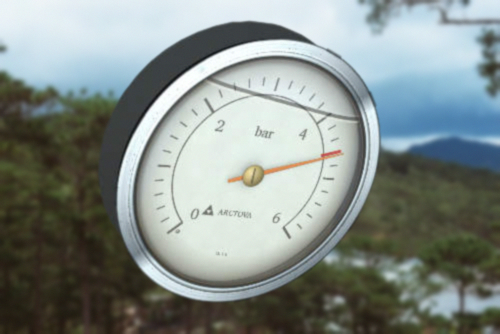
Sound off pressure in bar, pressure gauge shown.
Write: 4.6 bar
